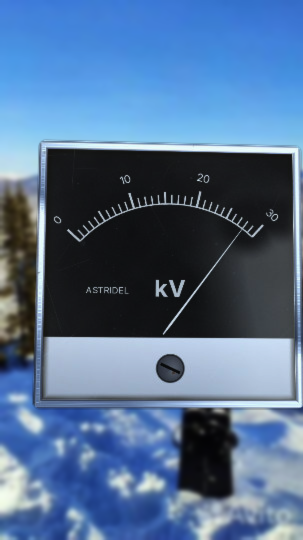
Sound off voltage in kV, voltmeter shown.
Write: 28 kV
